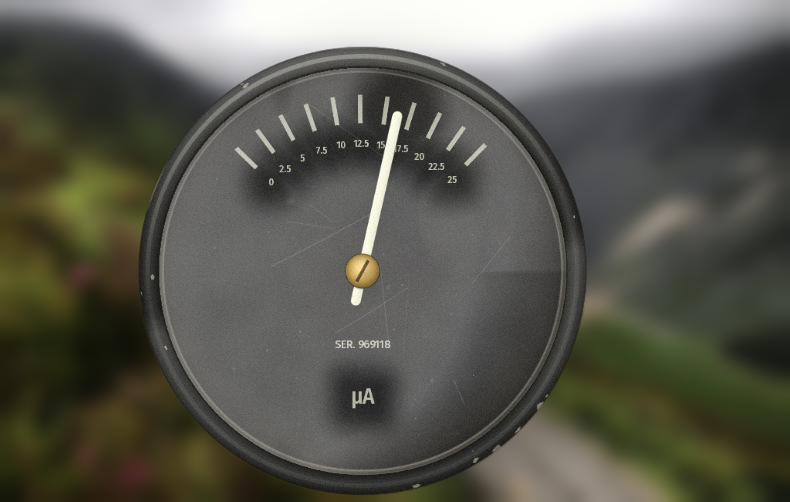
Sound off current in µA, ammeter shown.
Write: 16.25 µA
